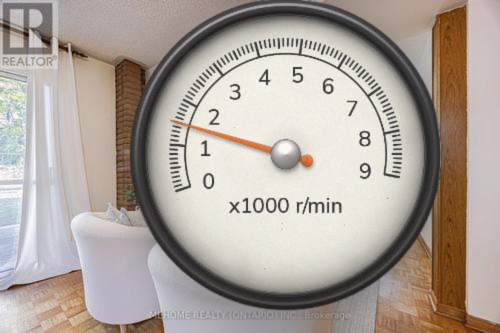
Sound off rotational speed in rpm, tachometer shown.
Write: 1500 rpm
